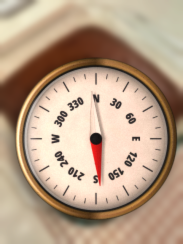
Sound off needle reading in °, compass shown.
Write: 175 °
